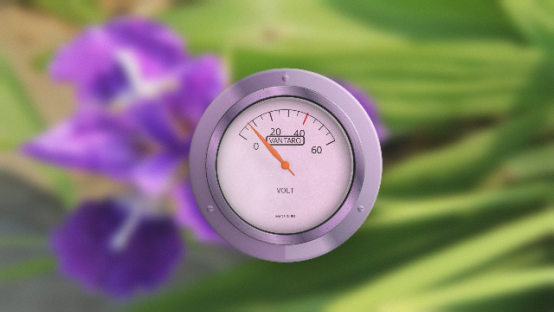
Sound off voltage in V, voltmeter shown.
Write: 7.5 V
